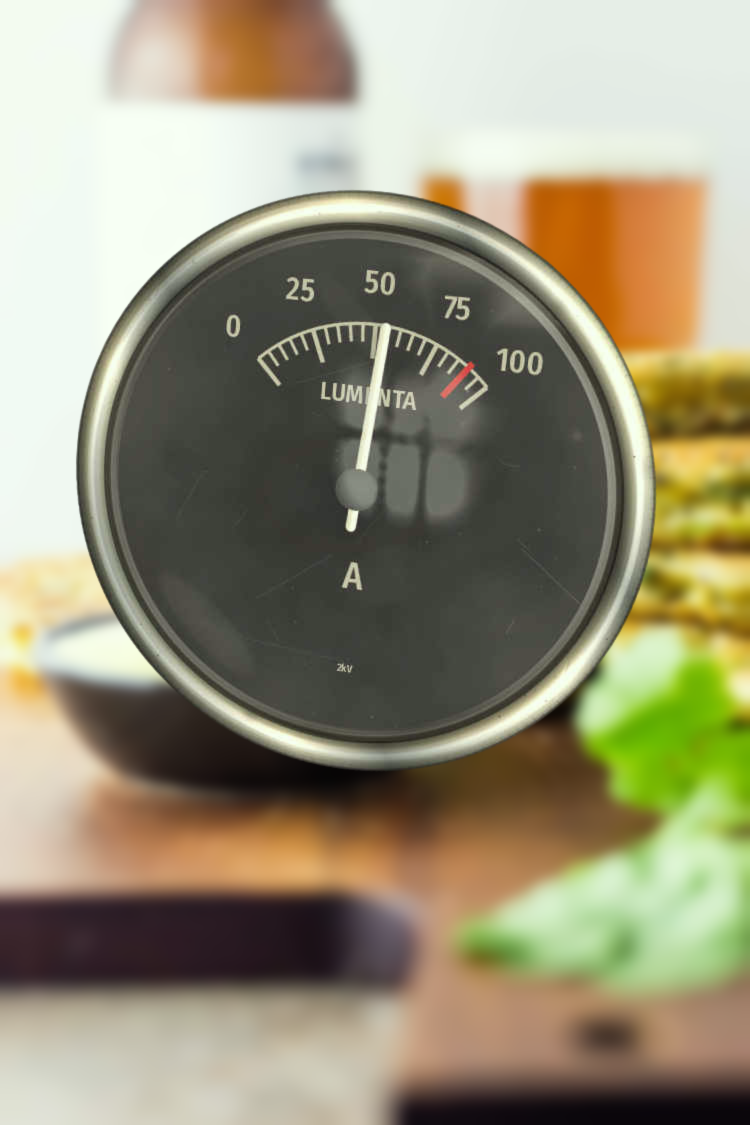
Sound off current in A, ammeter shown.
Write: 55 A
